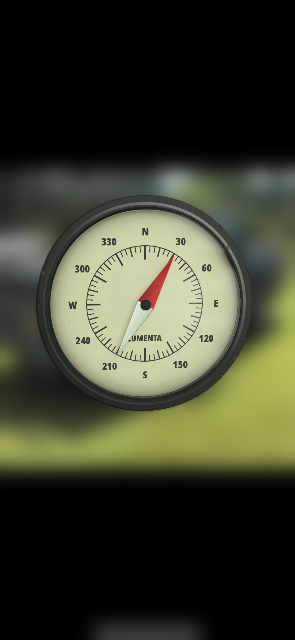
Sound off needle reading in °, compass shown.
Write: 30 °
